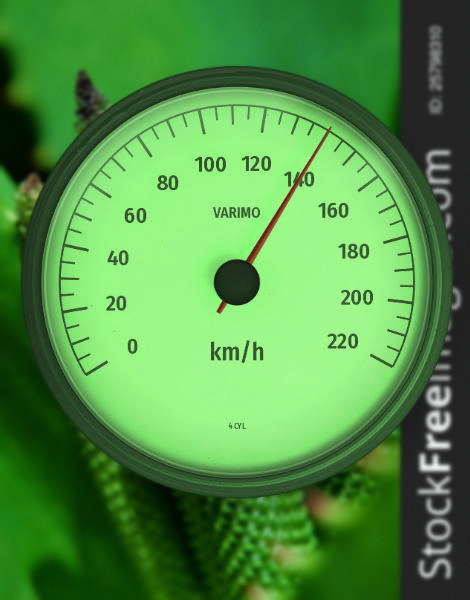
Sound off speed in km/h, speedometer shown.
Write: 140 km/h
